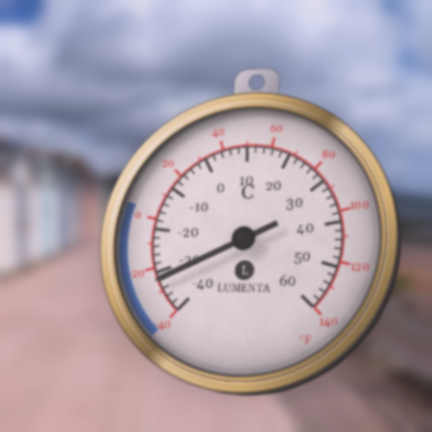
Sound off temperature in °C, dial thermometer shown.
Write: -32 °C
